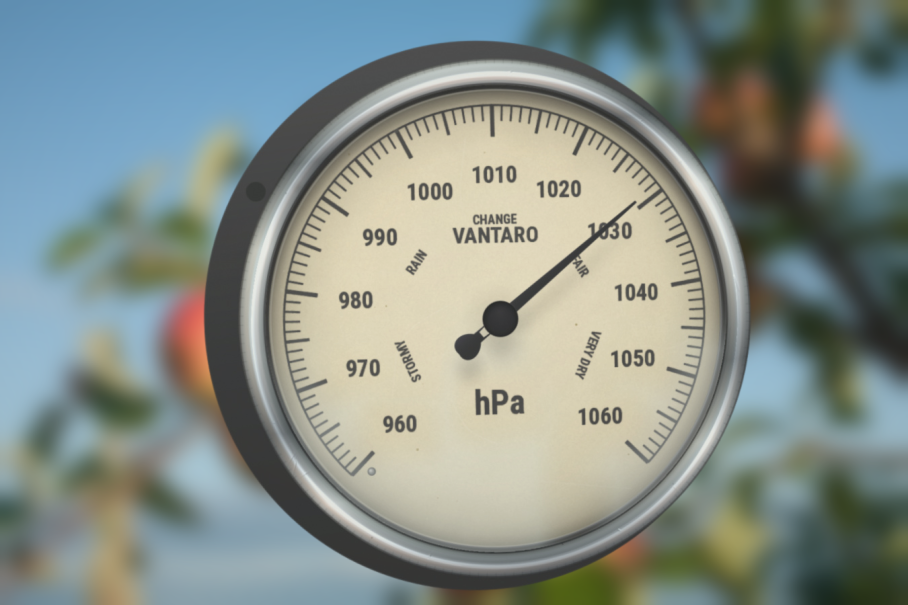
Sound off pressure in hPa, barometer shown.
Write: 1029 hPa
